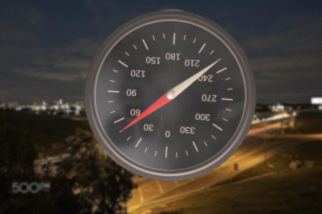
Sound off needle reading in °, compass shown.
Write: 50 °
